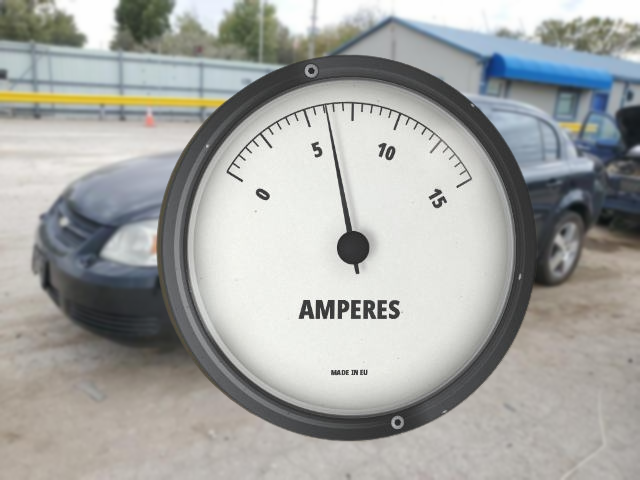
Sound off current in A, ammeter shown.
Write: 6 A
